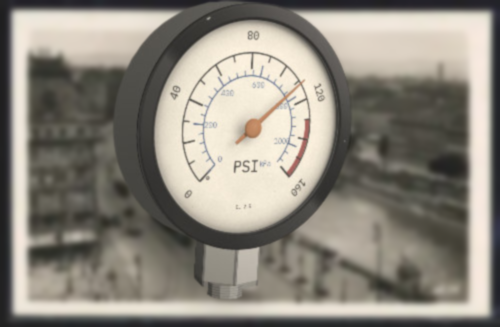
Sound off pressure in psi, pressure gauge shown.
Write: 110 psi
